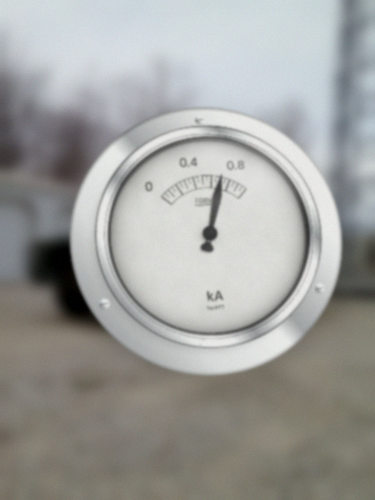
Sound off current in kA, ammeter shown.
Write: 0.7 kA
